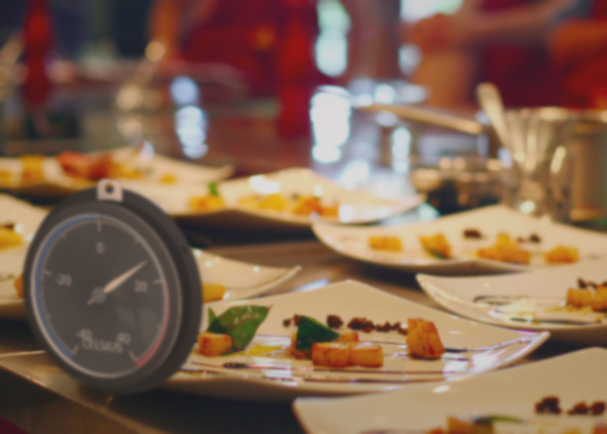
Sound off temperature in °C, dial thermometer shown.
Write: 15 °C
